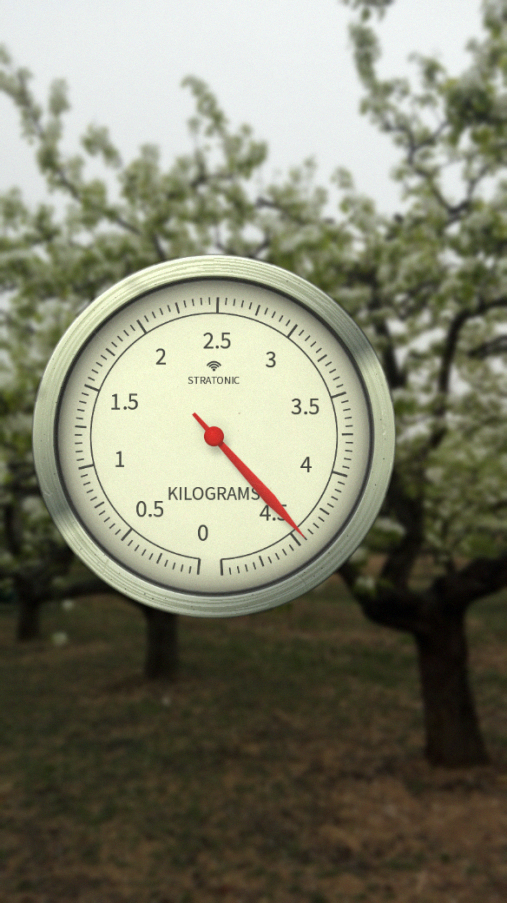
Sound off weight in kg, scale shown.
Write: 4.45 kg
